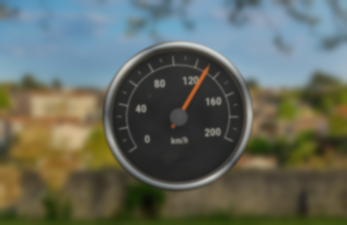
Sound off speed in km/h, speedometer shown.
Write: 130 km/h
